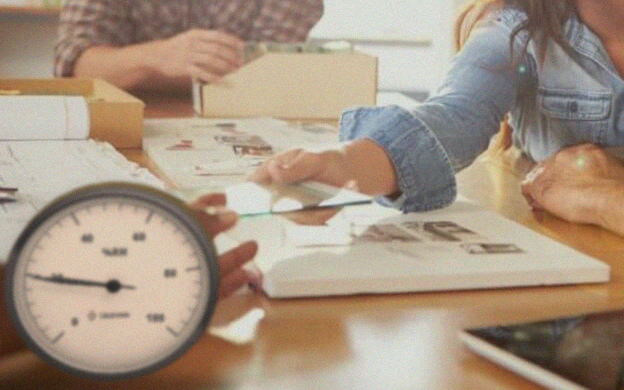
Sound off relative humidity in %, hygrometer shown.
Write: 20 %
